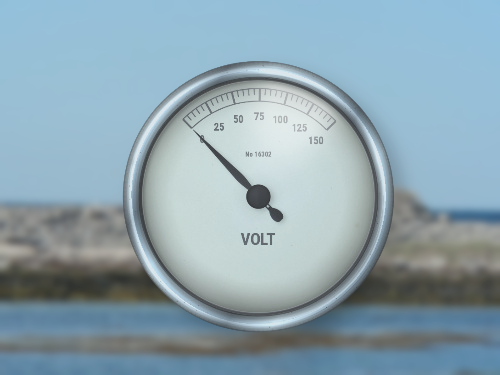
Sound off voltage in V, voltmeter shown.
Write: 0 V
